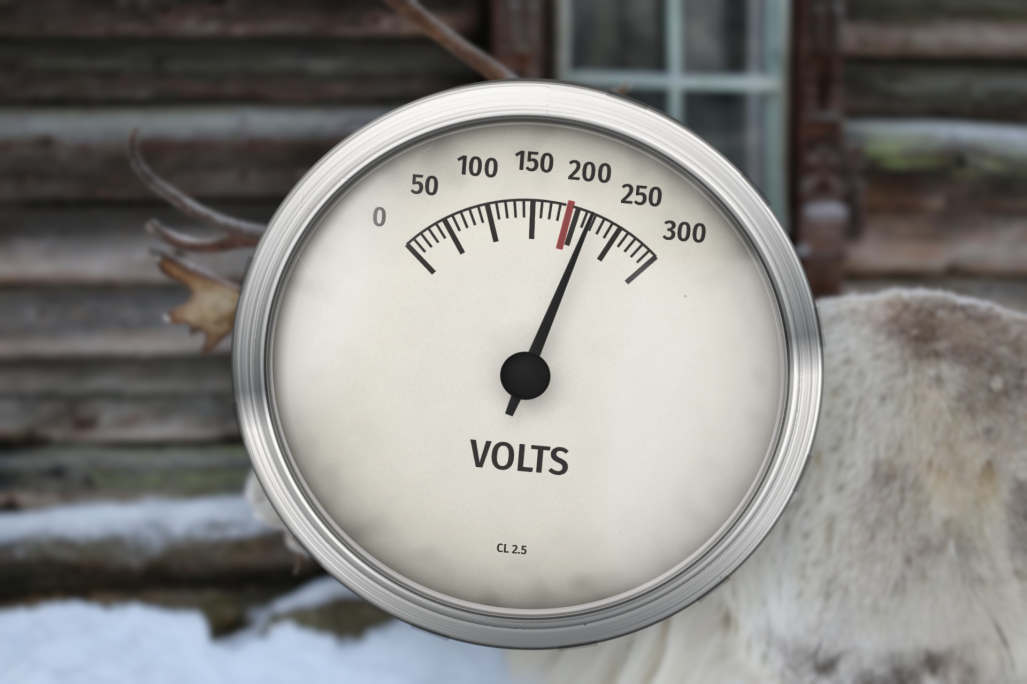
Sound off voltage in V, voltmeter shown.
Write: 215 V
